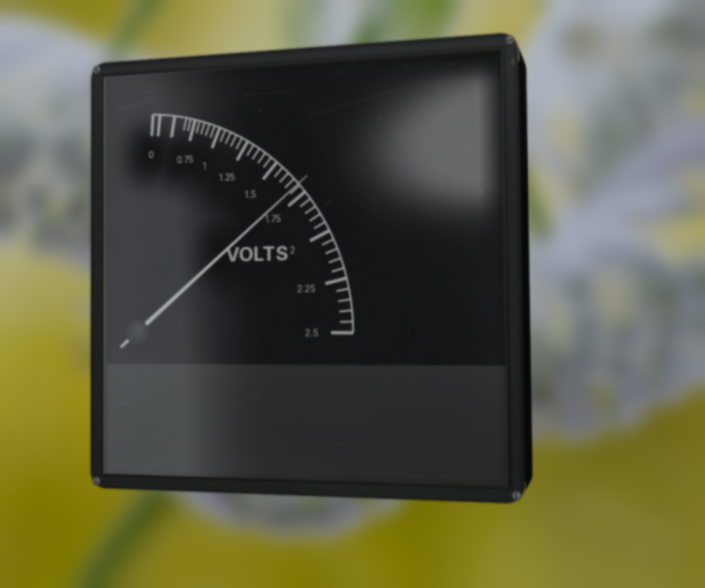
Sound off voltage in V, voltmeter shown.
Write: 1.7 V
